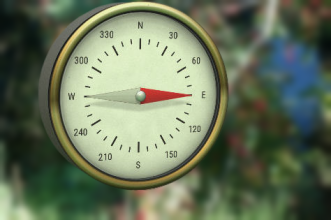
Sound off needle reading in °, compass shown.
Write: 90 °
